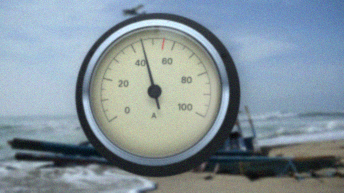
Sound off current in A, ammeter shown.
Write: 45 A
